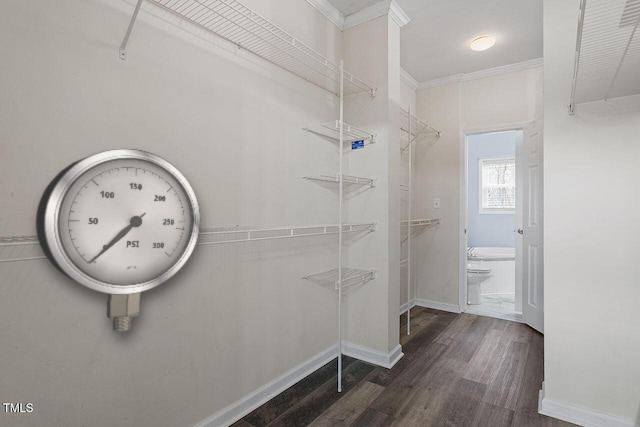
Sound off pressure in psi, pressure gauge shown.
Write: 0 psi
